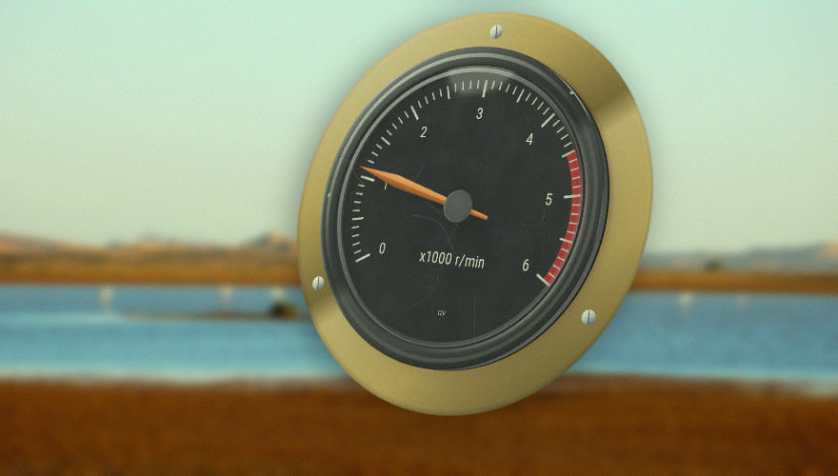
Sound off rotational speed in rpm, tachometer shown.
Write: 1100 rpm
